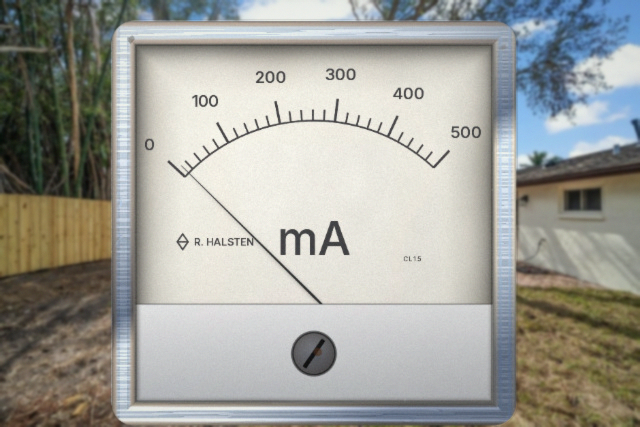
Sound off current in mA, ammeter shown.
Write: 10 mA
